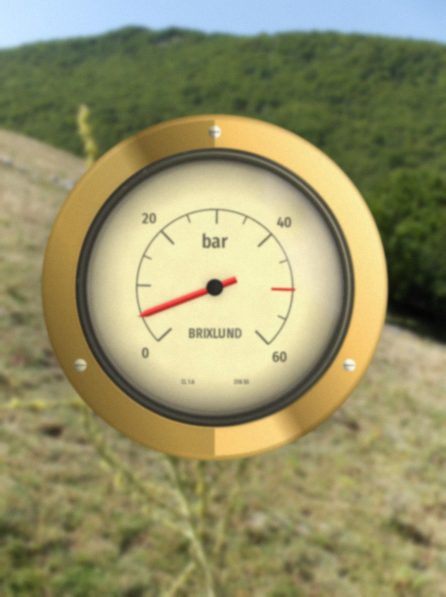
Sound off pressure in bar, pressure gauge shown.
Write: 5 bar
